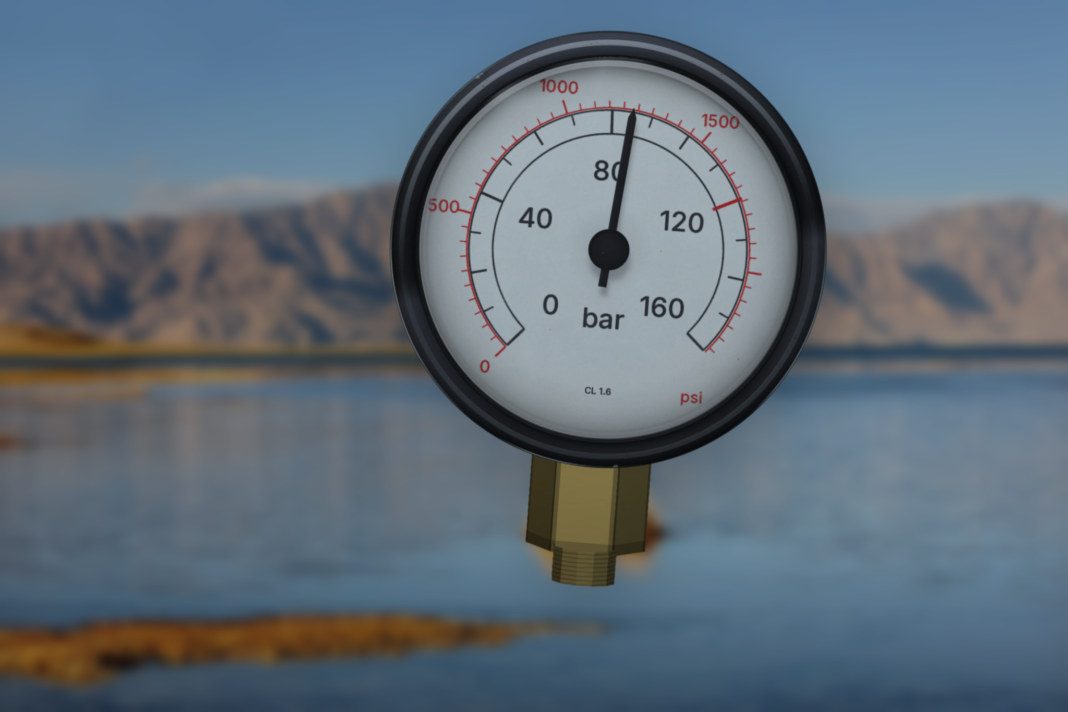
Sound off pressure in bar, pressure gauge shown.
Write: 85 bar
